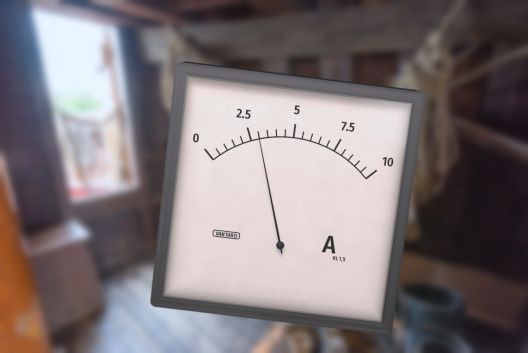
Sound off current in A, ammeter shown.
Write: 3 A
